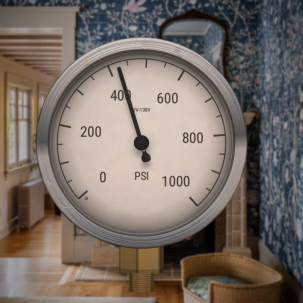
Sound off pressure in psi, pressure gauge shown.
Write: 425 psi
